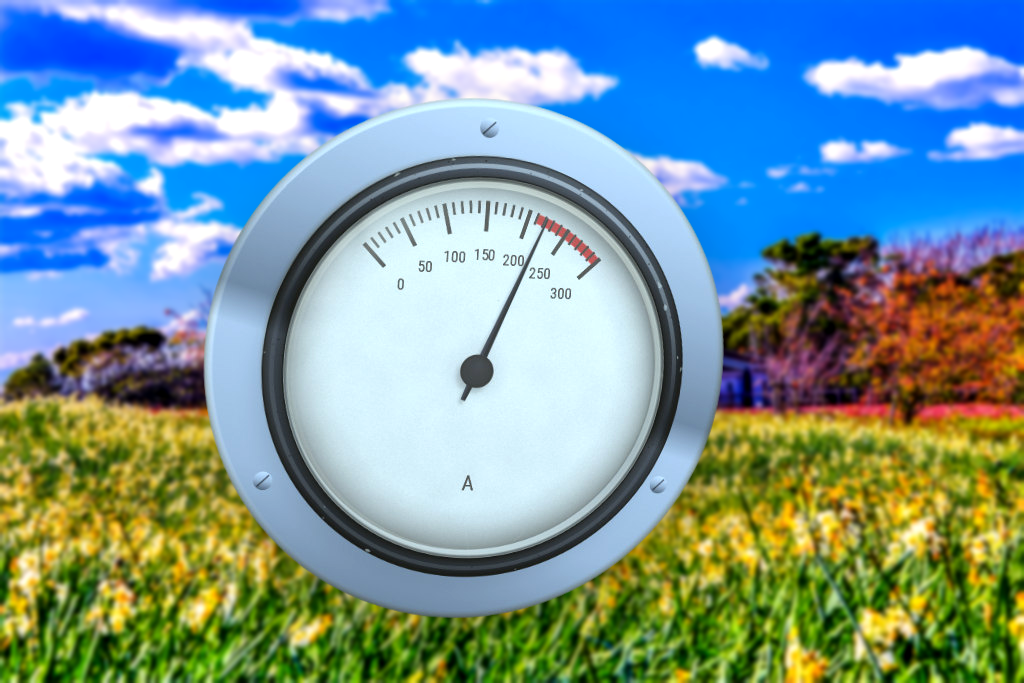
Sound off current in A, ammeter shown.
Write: 220 A
